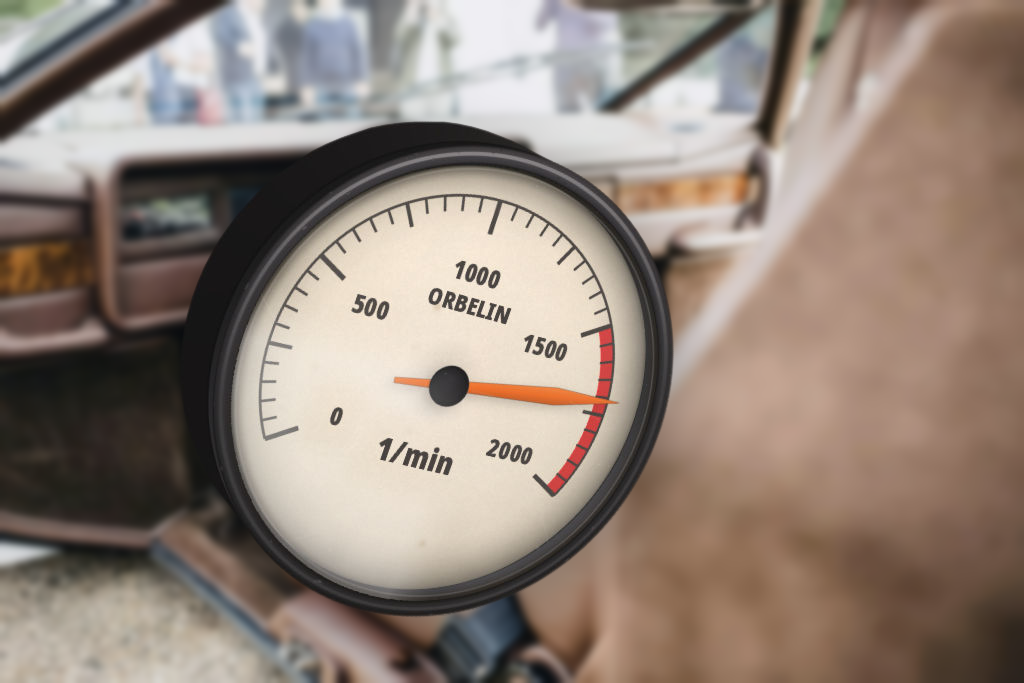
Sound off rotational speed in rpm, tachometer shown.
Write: 1700 rpm
